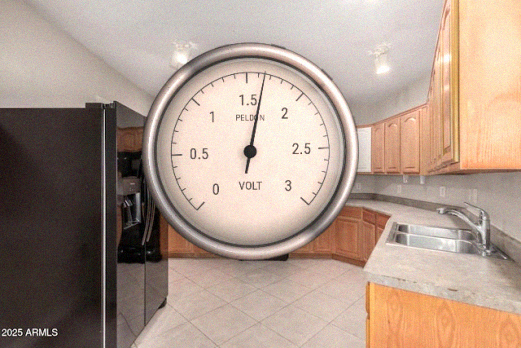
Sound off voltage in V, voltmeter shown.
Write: 1.65 V
